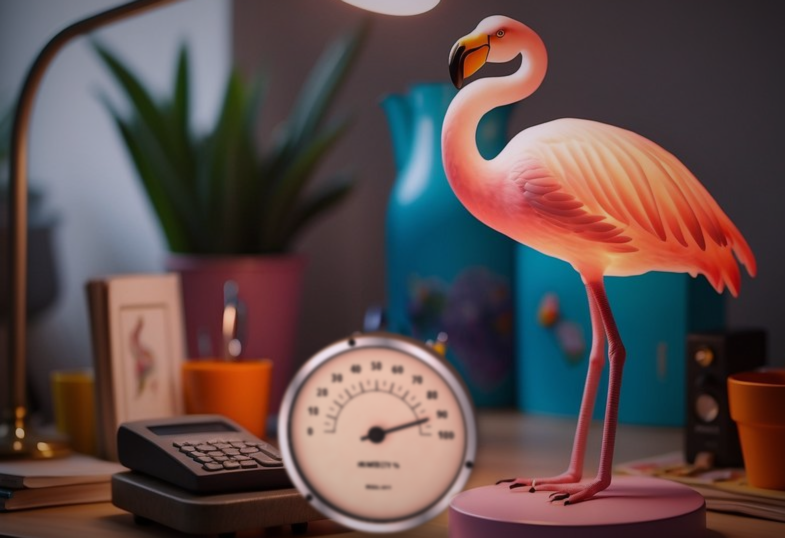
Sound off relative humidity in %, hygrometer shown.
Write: 90 %
